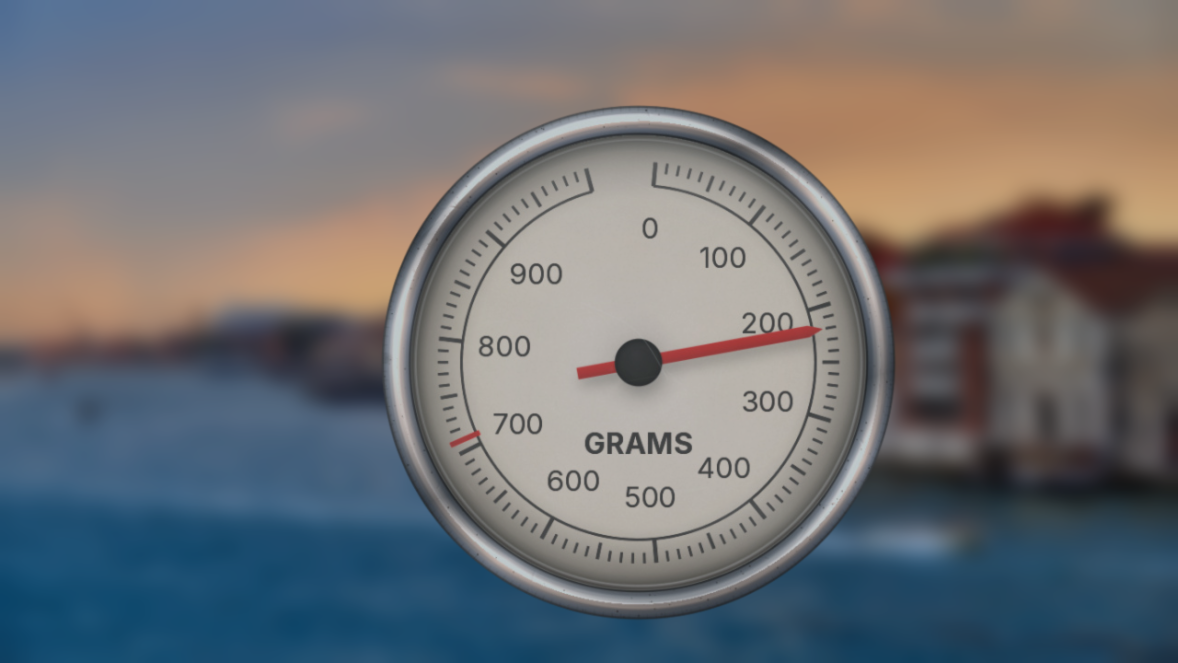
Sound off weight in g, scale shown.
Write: 220 g
